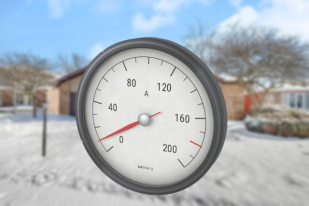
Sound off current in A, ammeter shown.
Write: 10 A
